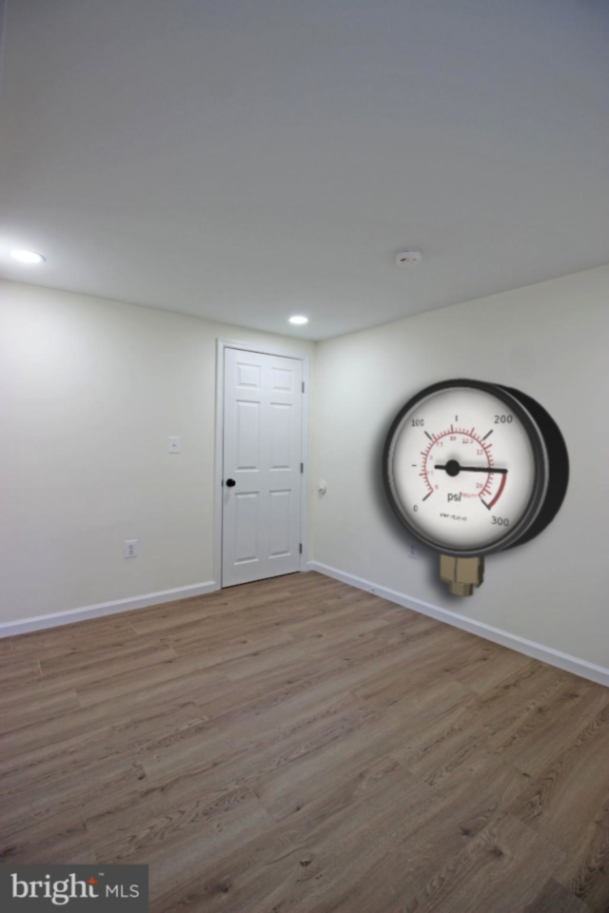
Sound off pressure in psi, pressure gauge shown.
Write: 250 psi
